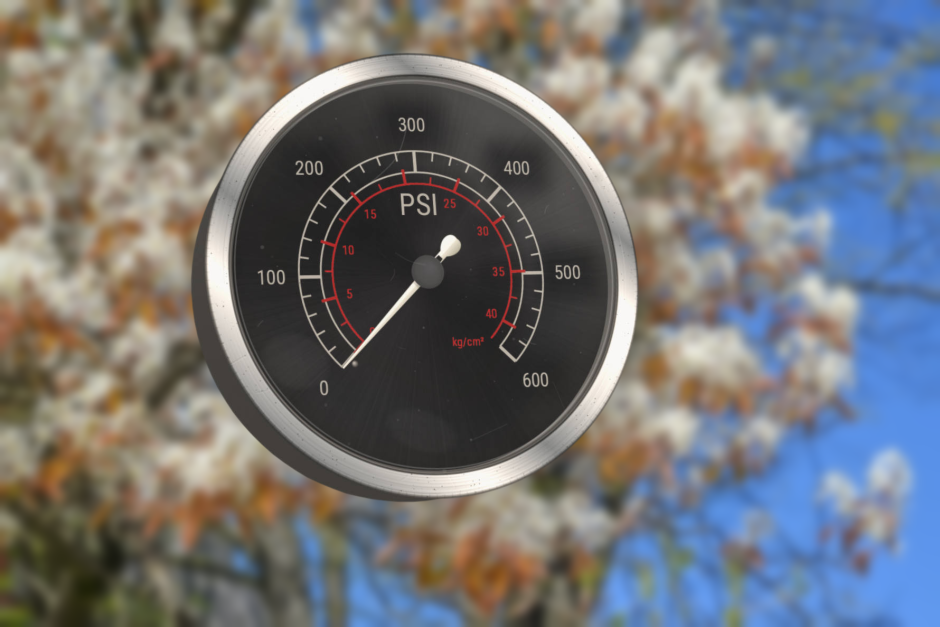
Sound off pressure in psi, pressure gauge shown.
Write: 0 psi
